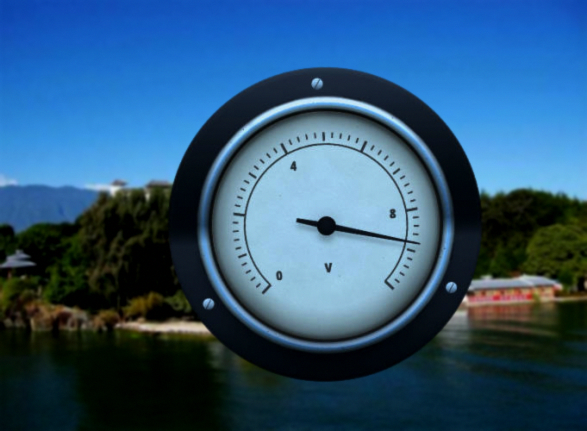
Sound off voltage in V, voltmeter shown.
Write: 8.8 V
